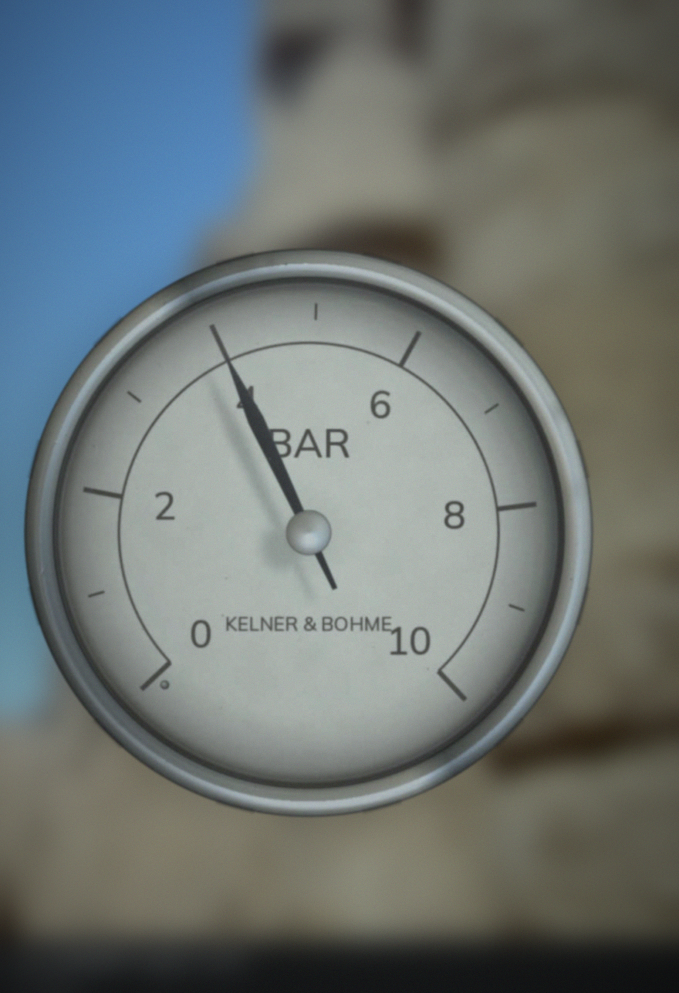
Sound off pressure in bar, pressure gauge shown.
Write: 4 bar
